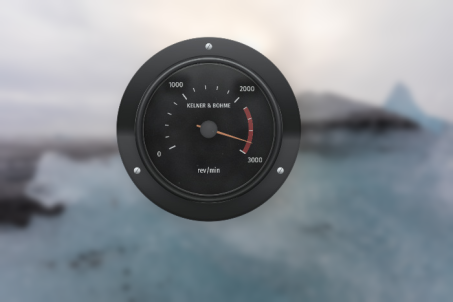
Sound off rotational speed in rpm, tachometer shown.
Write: 2800 rpm
